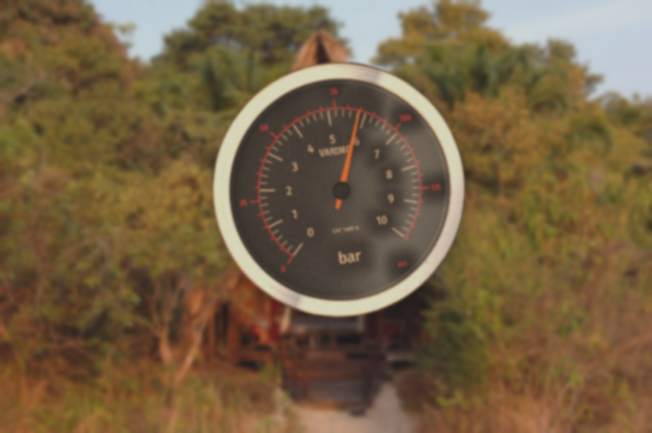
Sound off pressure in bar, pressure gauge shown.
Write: 5.8 bar
